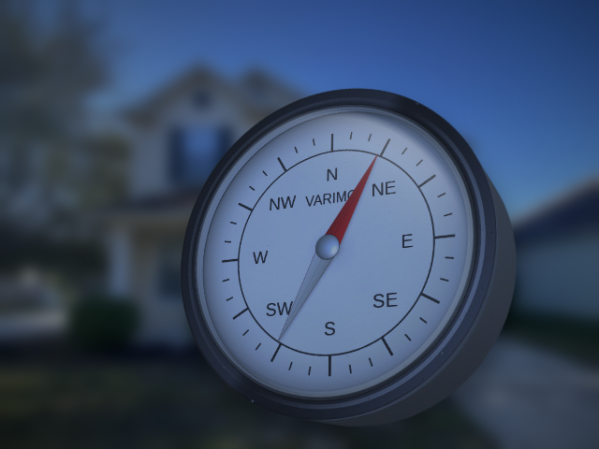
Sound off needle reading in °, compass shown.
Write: 30 °
